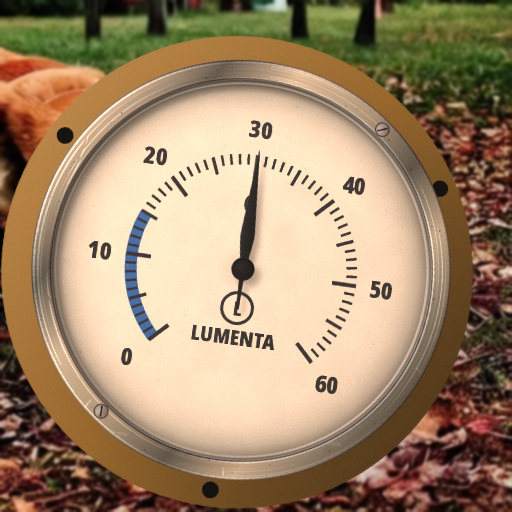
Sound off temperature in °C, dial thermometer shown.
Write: 30 °C
